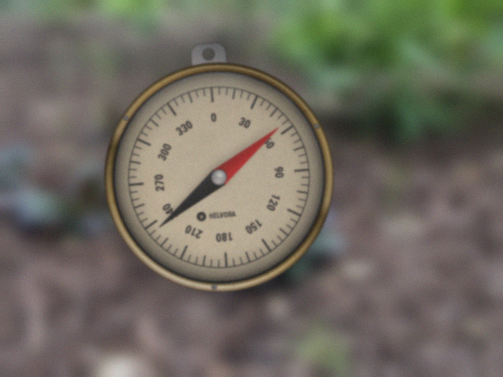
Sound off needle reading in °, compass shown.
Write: 55 °
